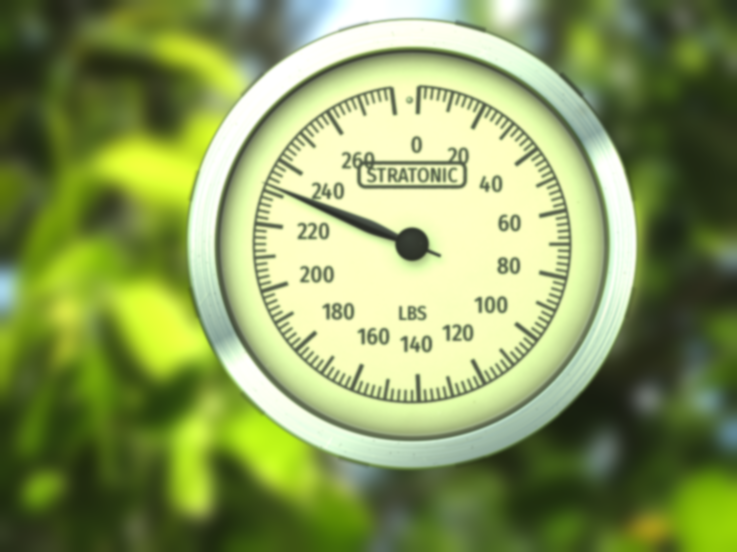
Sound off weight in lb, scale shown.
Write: 232 lb
